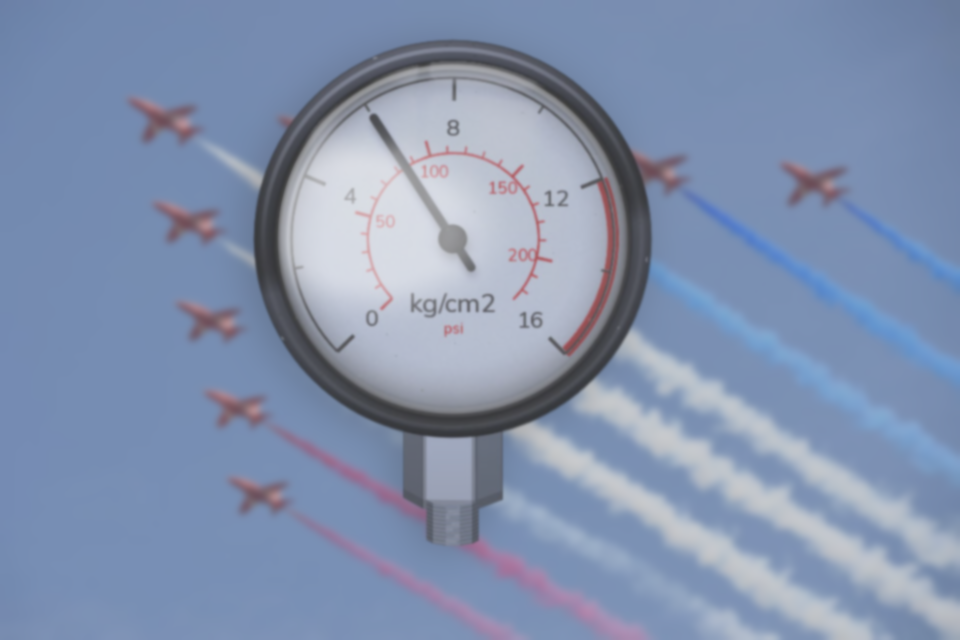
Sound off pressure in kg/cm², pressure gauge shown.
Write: 6 kg/cm²
